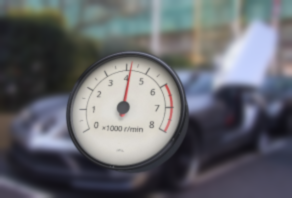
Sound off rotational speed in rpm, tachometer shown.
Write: 4250 rpm
